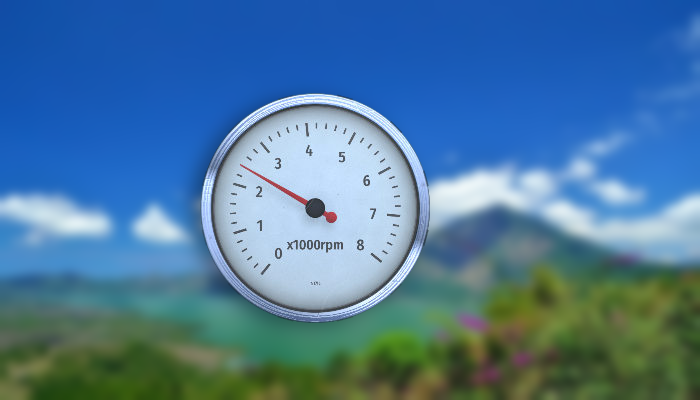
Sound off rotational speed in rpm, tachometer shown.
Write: 2400 rpm
